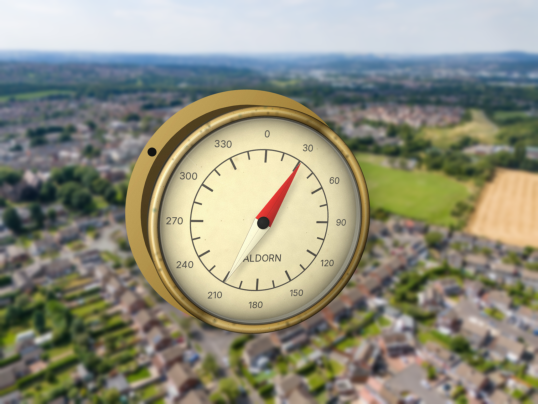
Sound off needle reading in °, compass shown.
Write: 30 °
